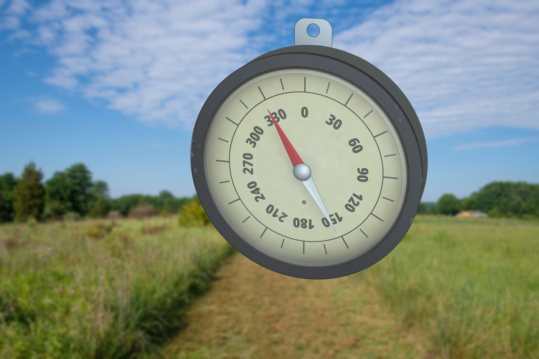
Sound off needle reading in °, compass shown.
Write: 330 °
